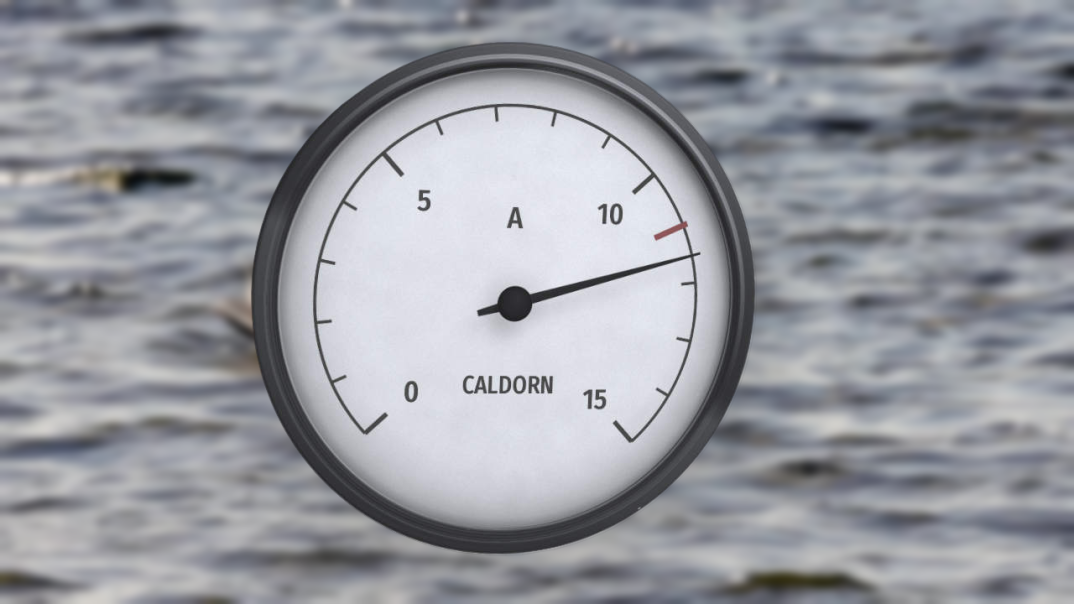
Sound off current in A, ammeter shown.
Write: 11.5 A
